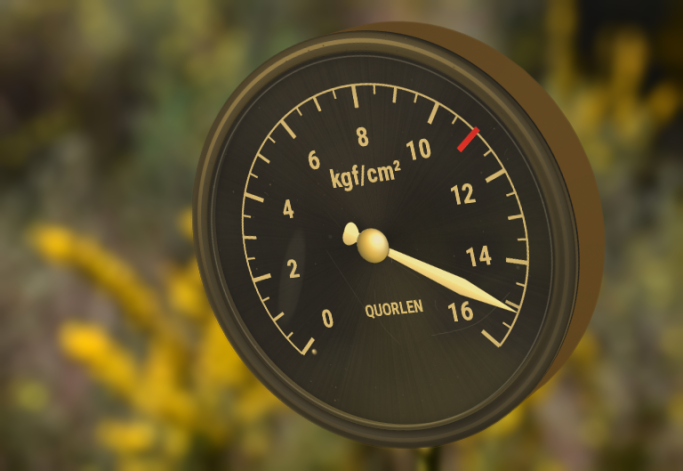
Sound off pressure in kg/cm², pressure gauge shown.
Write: 15 kg/cm²
